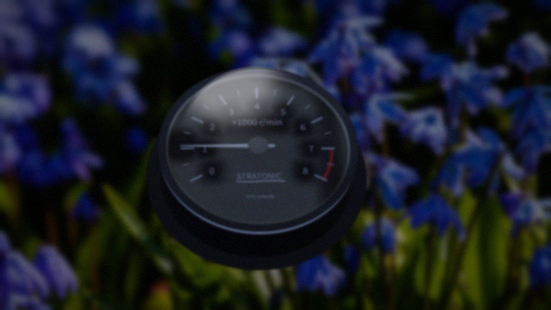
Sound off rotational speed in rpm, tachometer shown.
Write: 1000 rpm
